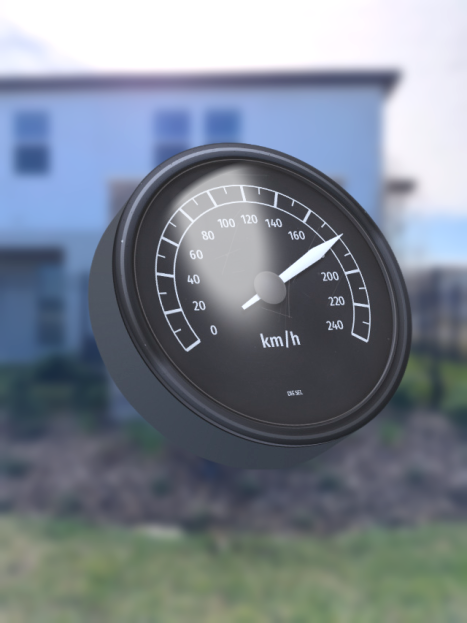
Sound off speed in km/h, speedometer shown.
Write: 180 km/h
